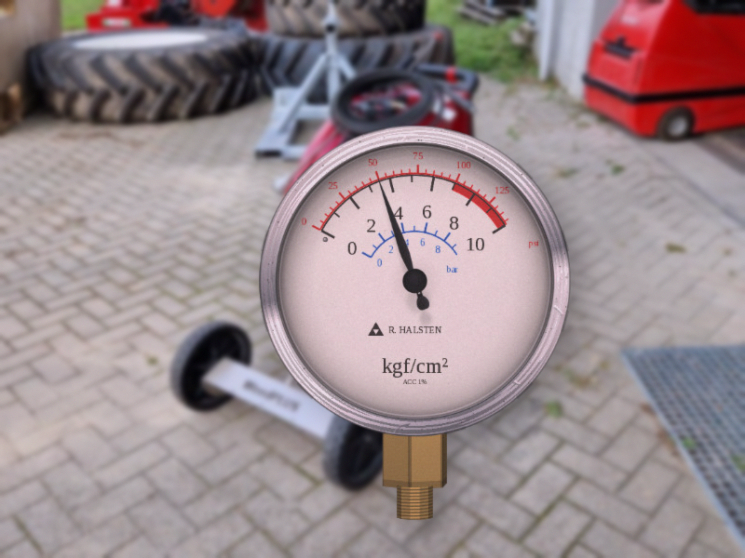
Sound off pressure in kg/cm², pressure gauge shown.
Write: 3.5 kg/cm²
